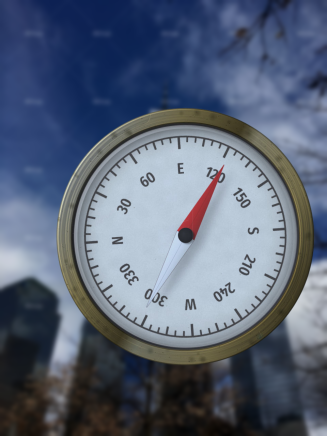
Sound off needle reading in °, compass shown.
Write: 122.5 °
